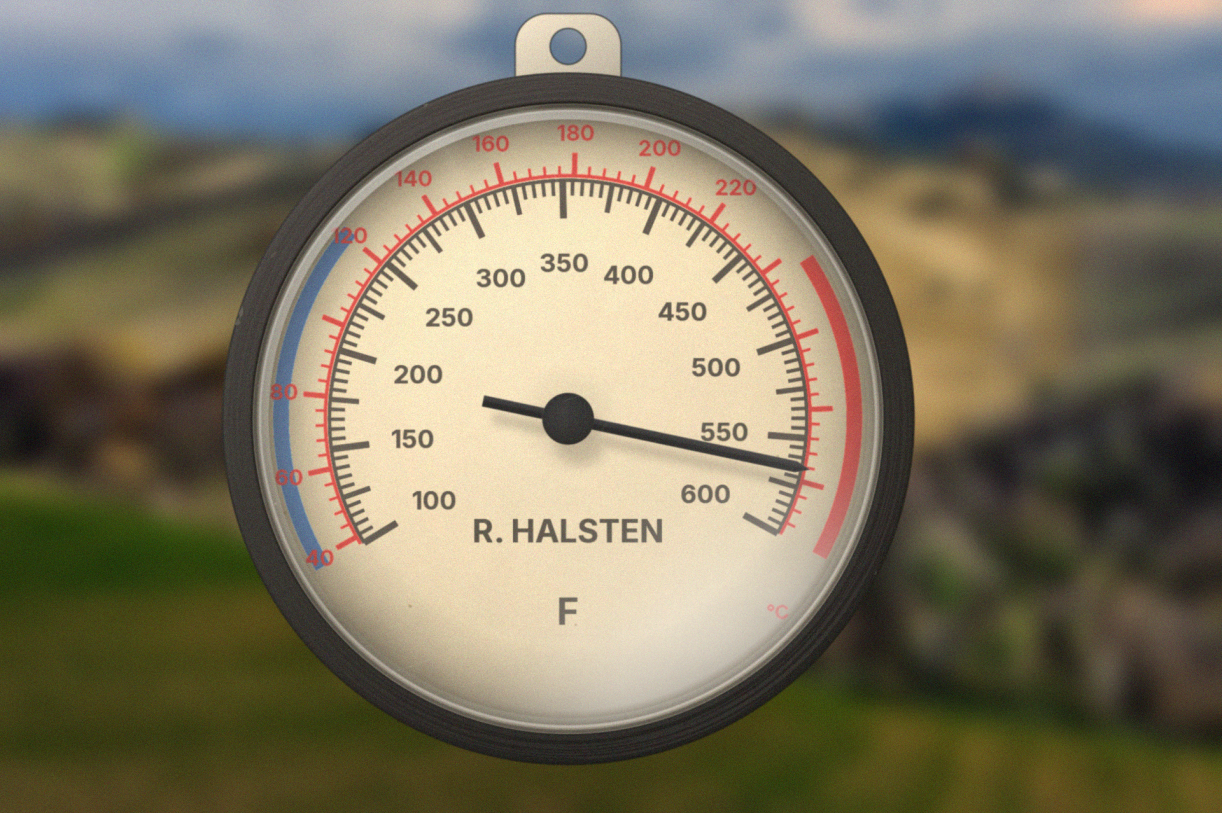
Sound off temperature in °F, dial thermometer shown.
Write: 565 °F
